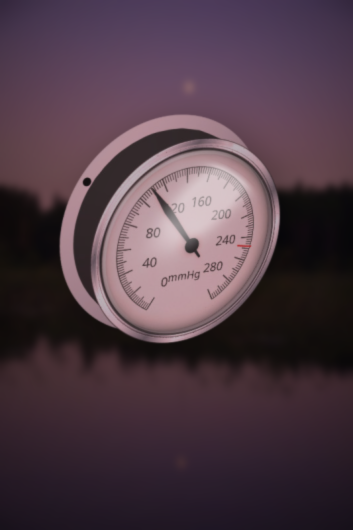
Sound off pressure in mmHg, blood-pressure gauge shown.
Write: 110 mmHg
